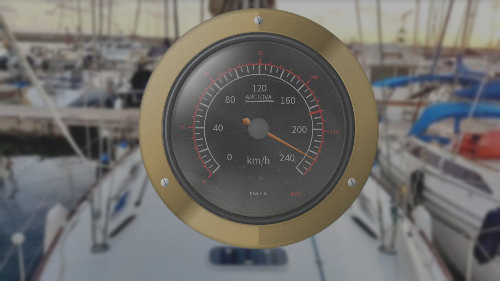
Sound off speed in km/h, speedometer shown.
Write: 225 km/h
